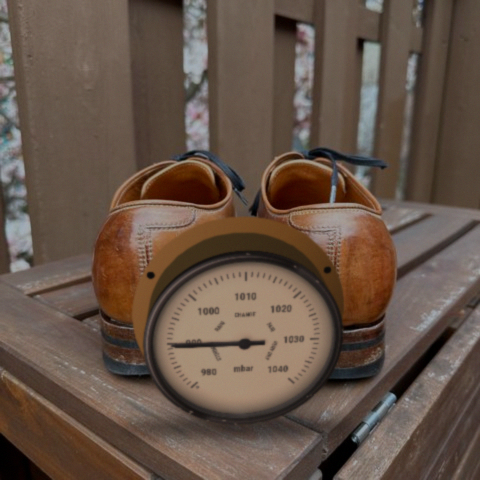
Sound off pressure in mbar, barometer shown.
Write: 990 mbar
